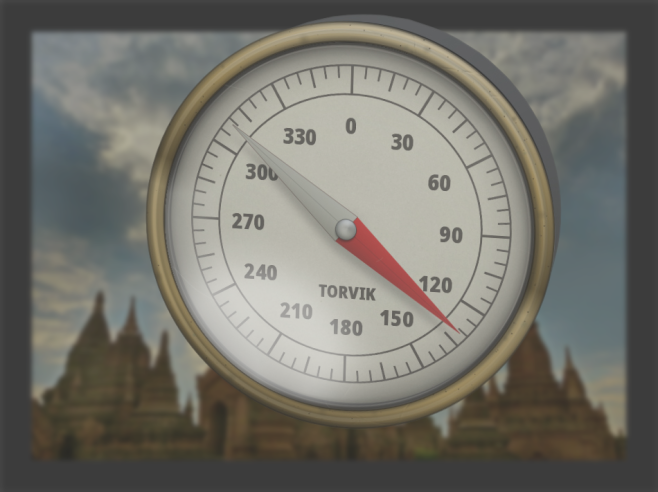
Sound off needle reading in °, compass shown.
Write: 130 °
